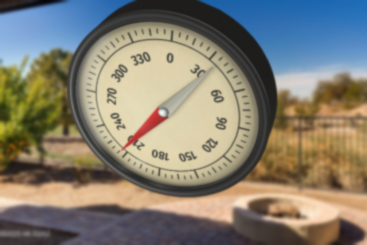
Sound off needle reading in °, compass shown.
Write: 215 °
